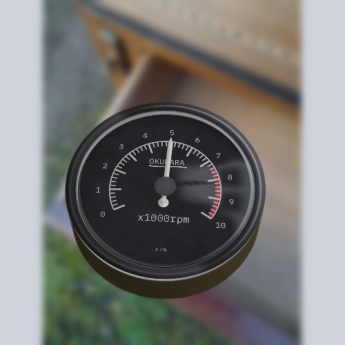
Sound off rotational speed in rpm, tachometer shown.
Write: 5000 rpm
